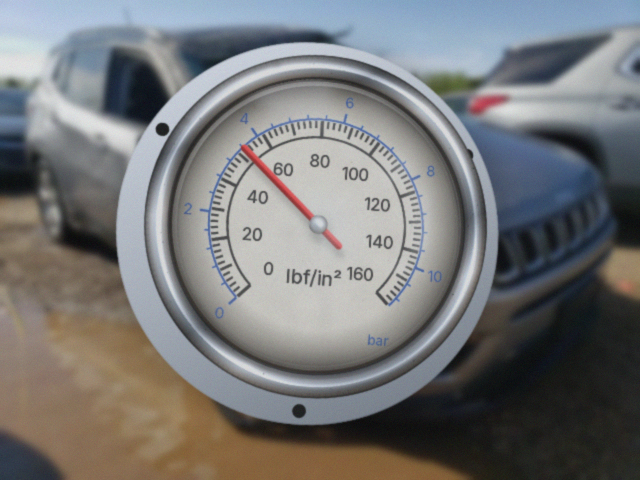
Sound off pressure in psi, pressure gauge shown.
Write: 52 psi
